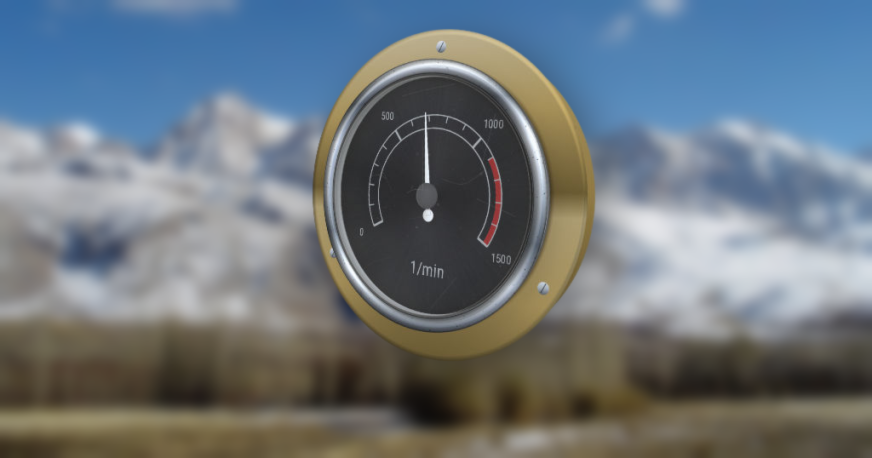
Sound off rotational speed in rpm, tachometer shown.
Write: 700 rpm
